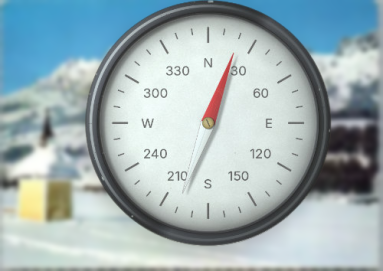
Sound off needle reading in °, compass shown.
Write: 20 °
